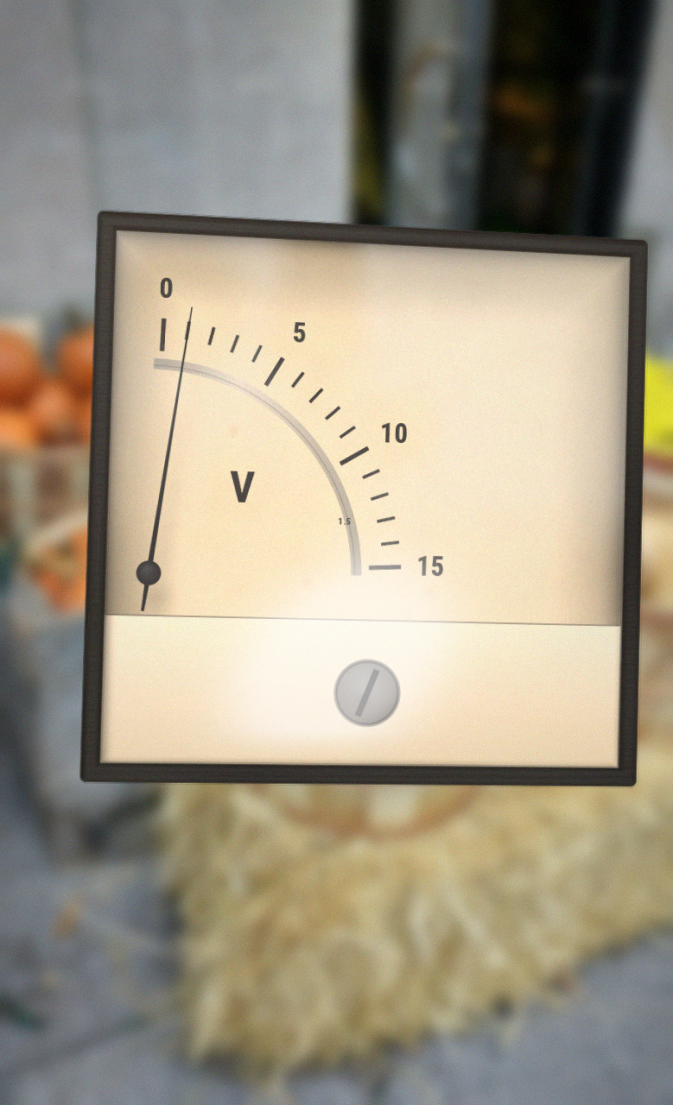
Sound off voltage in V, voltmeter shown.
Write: 1 V
